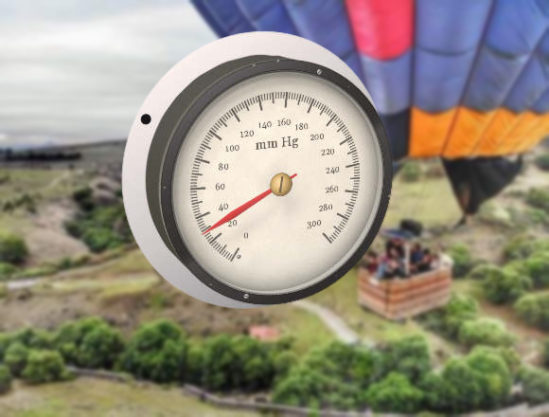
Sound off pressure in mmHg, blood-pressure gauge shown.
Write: 30 mmHg
